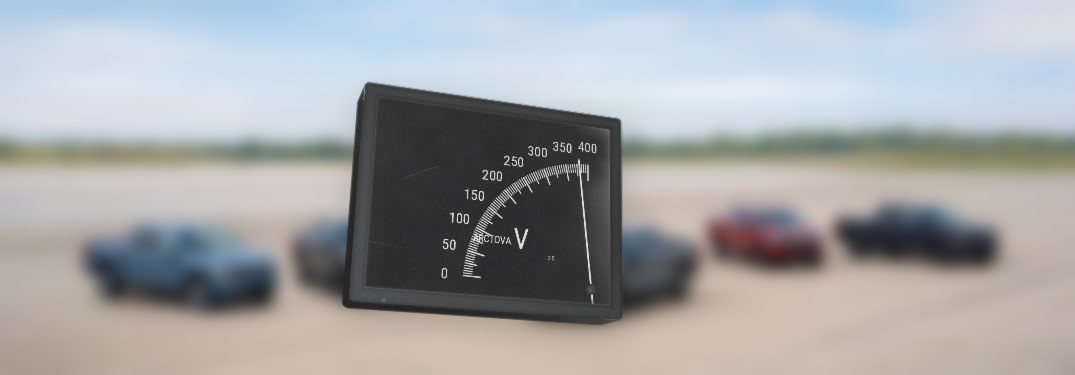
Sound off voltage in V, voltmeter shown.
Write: 375 V
